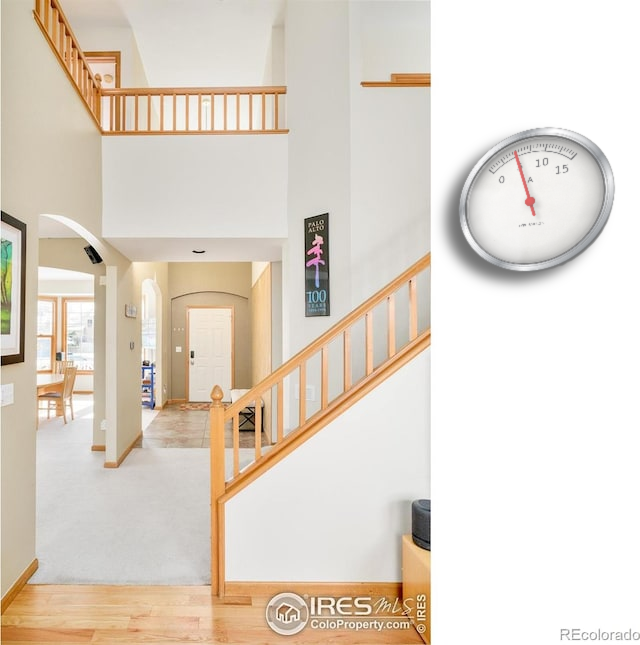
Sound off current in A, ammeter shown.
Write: 5 A
